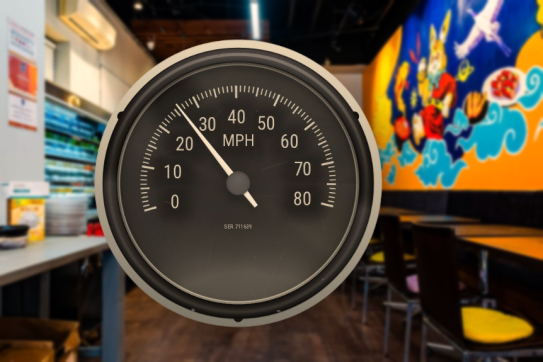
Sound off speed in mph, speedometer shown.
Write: 26 mph
